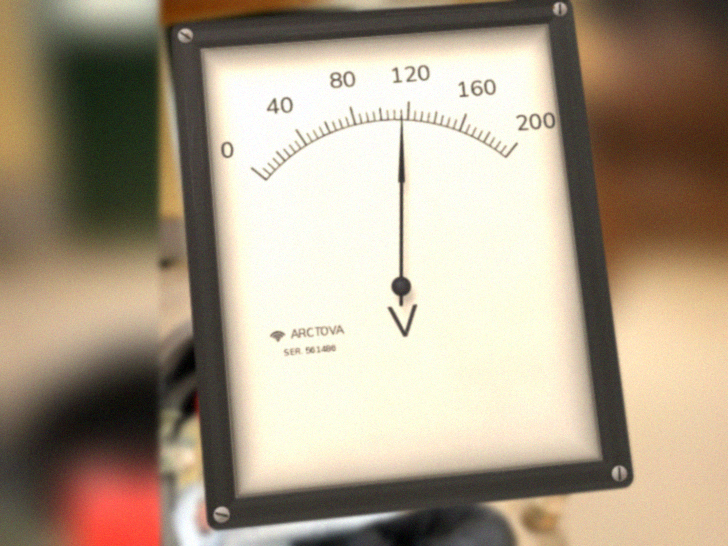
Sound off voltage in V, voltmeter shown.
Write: 115 V
